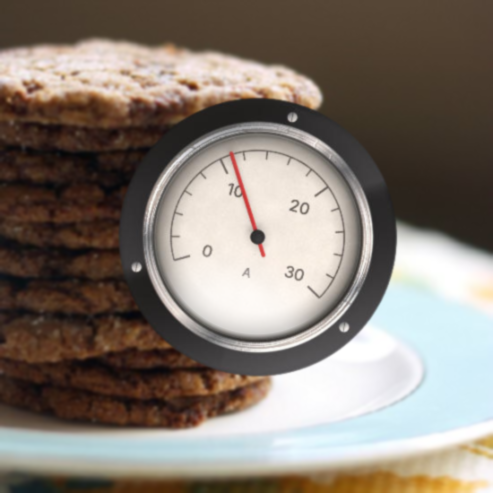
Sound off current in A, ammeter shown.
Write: 11 A
